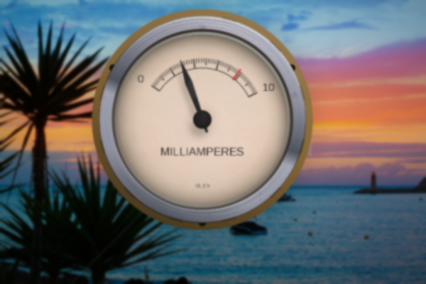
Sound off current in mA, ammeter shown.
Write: 3 mA
